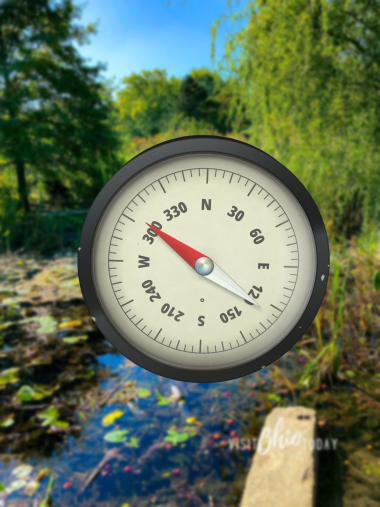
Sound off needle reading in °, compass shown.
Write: 305 °
